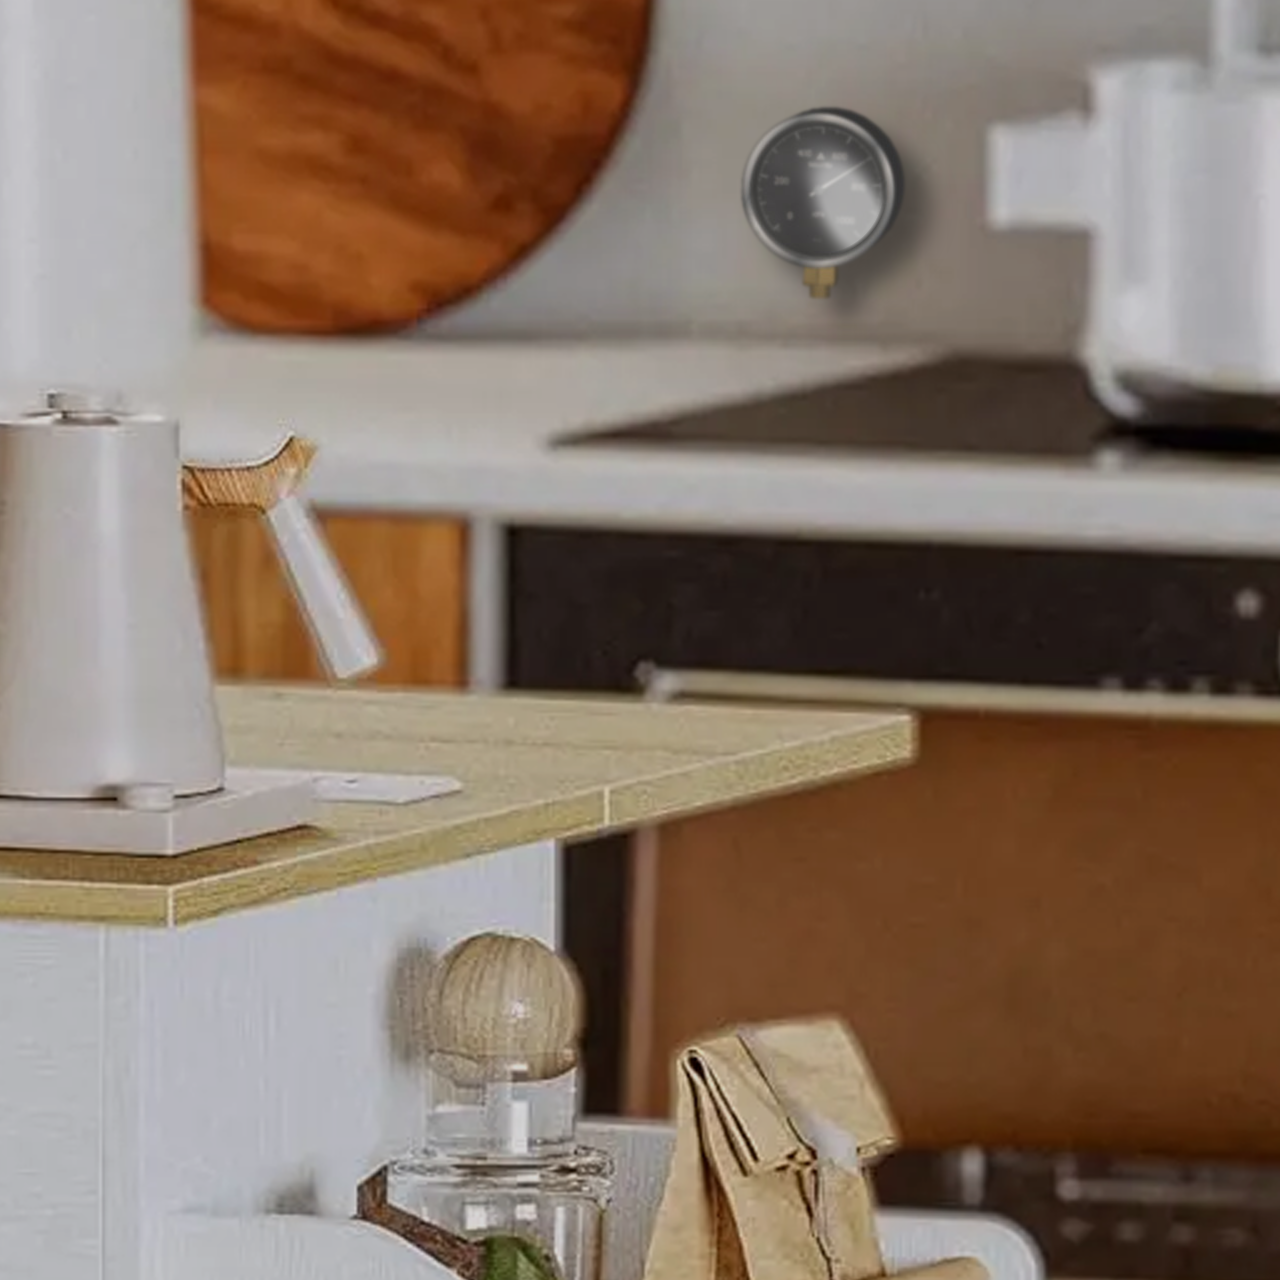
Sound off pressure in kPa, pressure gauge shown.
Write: 700 kPa
